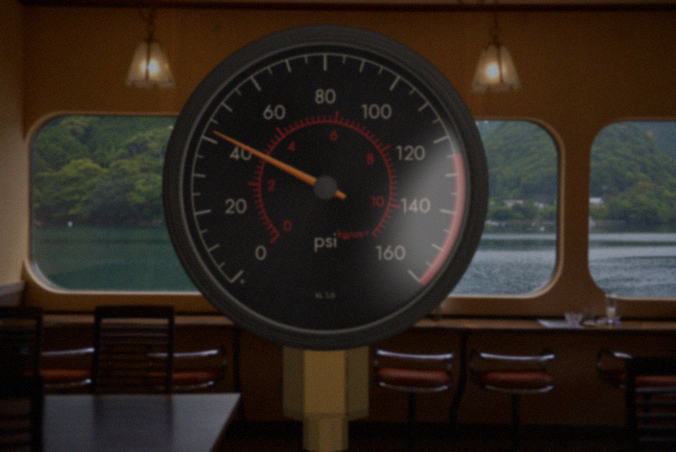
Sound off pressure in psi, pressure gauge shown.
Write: 42.5 psi
